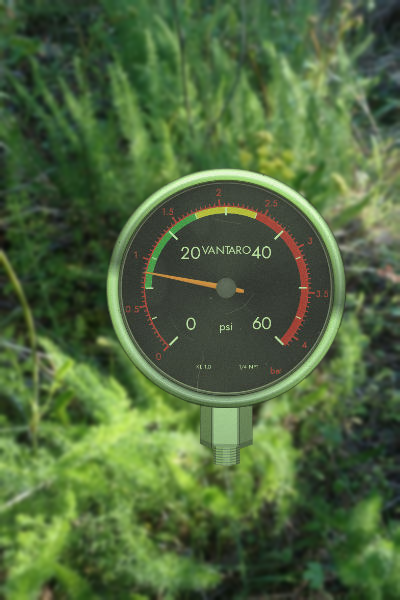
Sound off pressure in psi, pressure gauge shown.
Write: 12.5 psi
